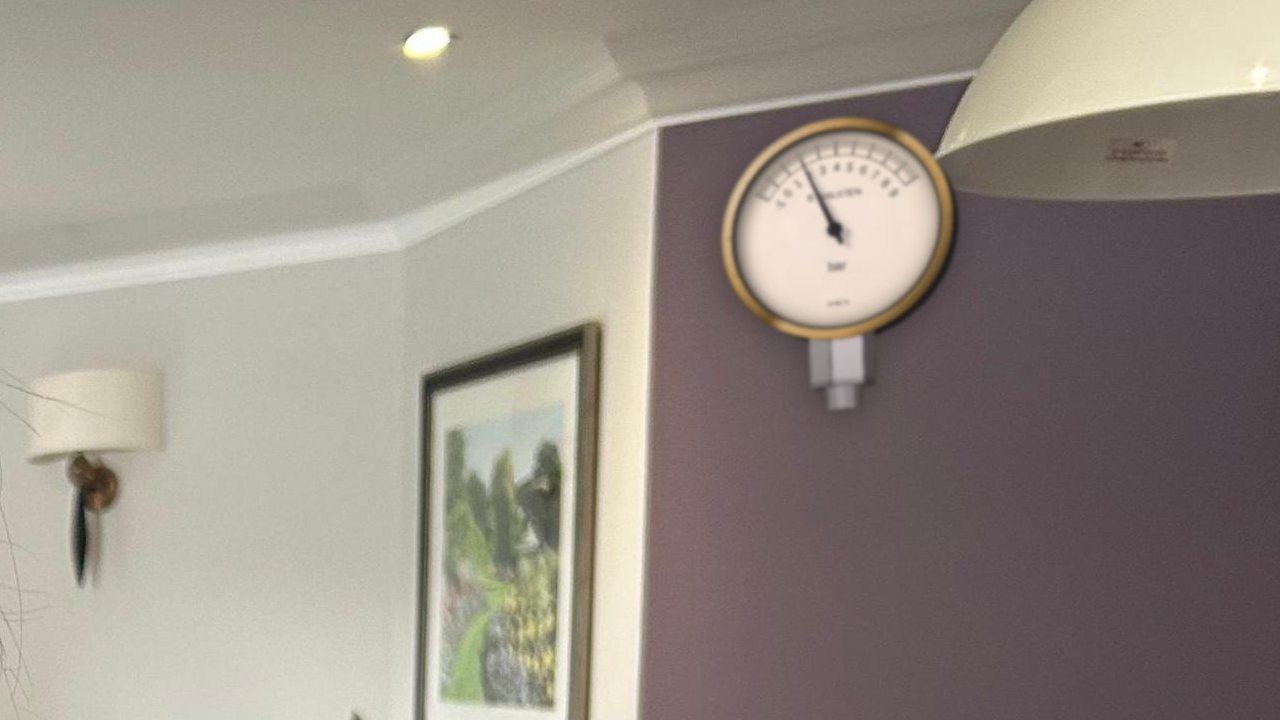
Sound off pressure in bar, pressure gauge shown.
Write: 2 bar
